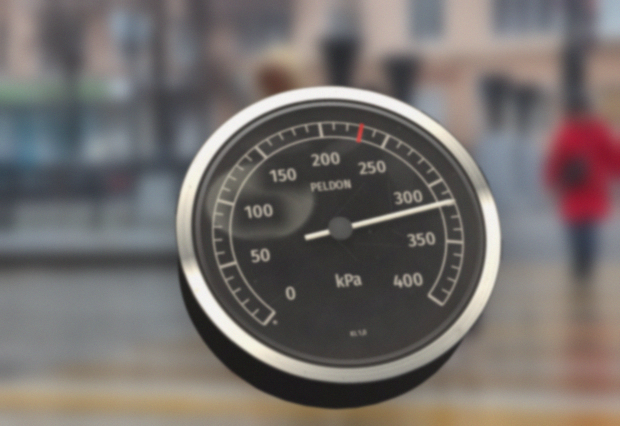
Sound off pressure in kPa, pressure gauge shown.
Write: 320 kPa
